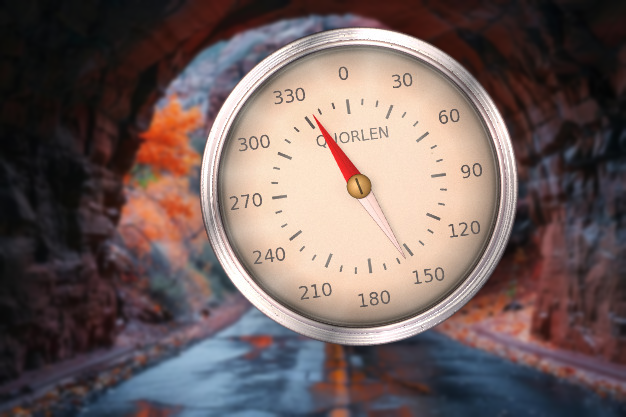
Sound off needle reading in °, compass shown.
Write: 335 °
